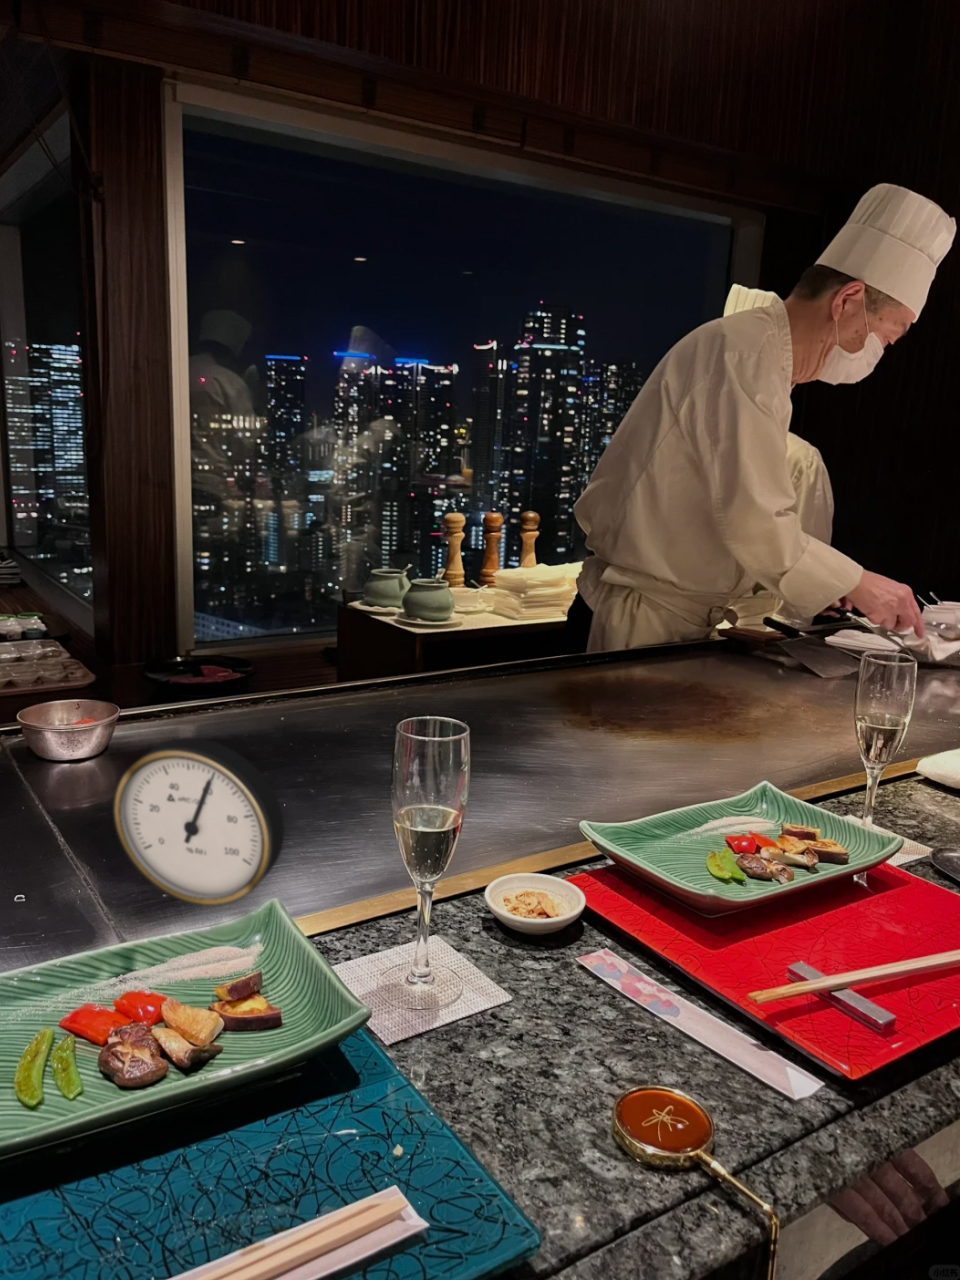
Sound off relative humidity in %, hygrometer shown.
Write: 60 %
